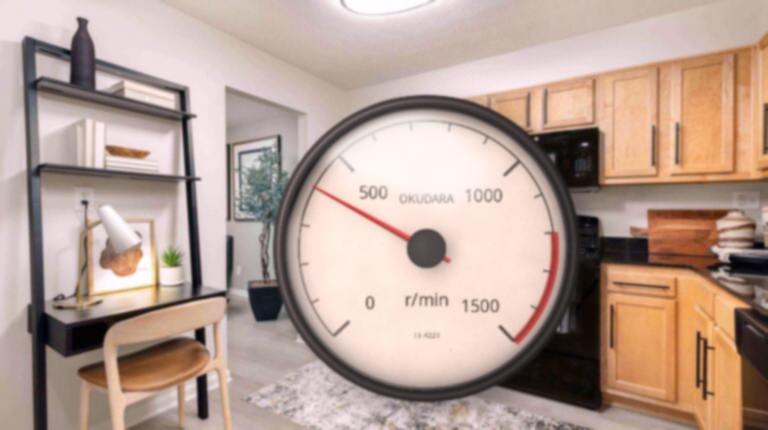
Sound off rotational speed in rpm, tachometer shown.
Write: 400 rpm
